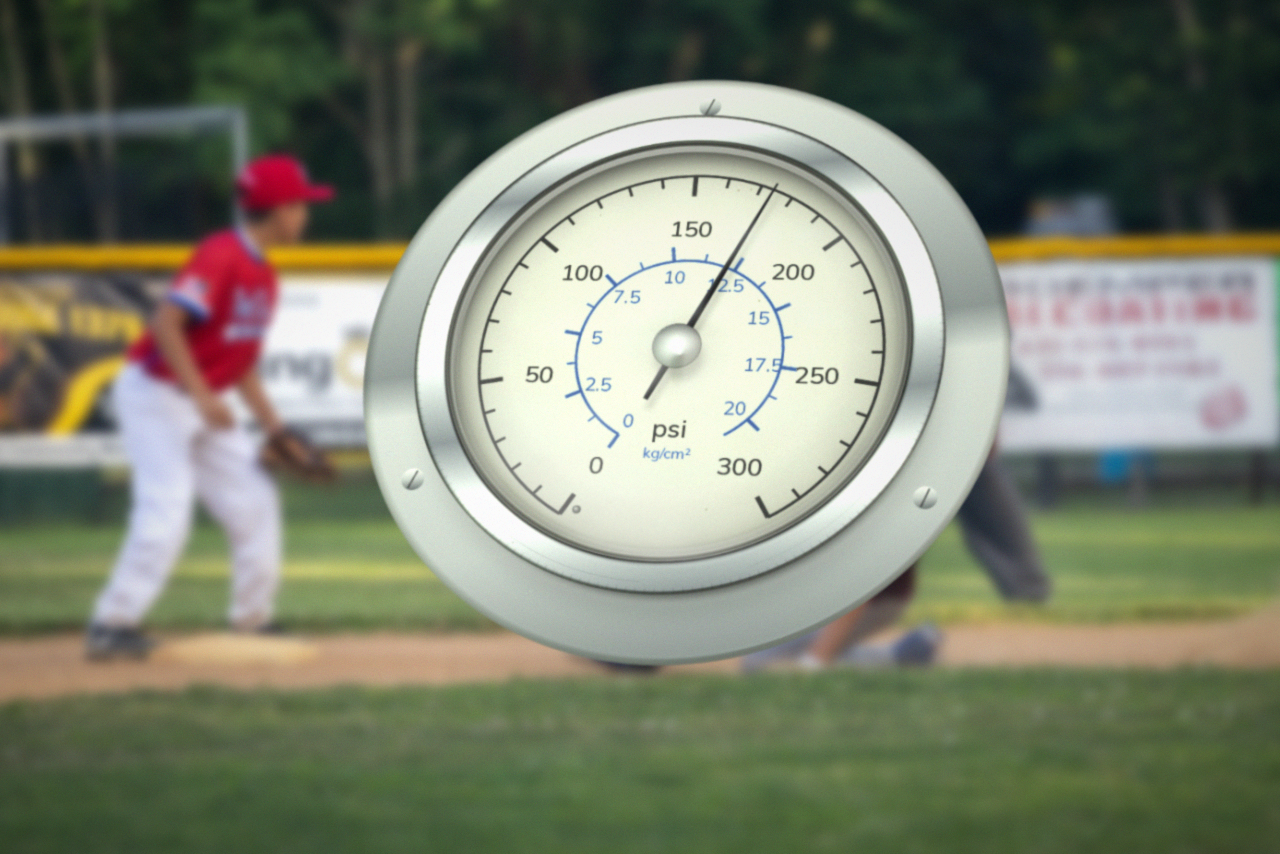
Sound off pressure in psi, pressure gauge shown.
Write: 175 psi
